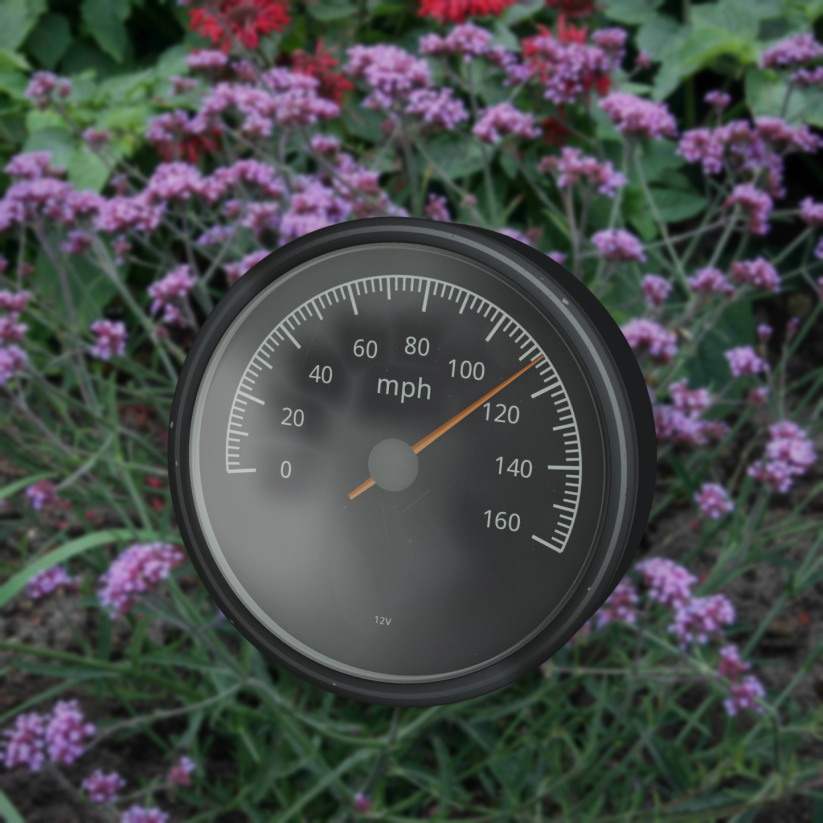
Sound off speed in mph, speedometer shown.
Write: 113 mph
